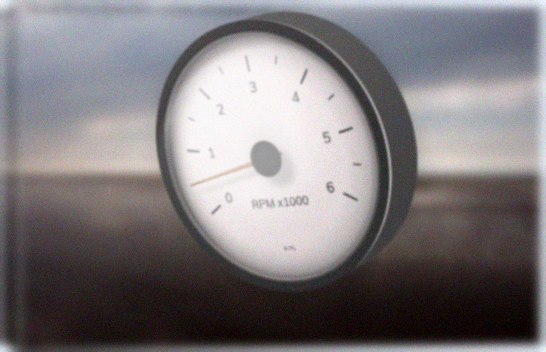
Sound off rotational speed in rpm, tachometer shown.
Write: 500 rpm
